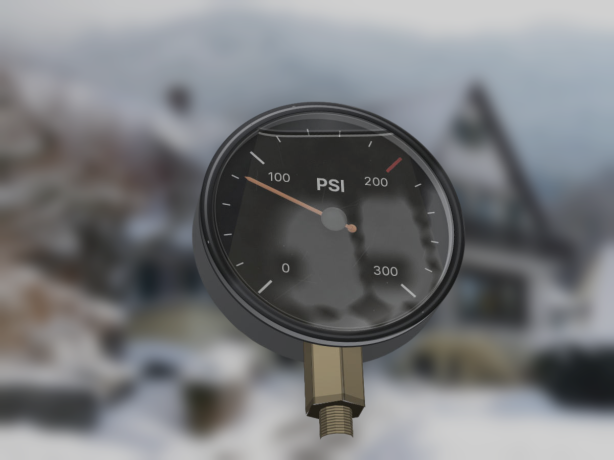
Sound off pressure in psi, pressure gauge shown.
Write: 80 psi
